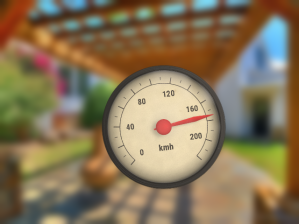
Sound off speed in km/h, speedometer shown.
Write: 175 km/h
